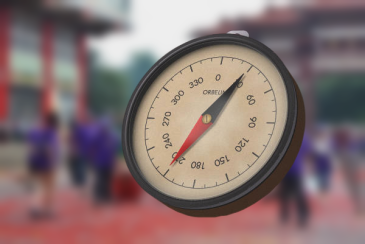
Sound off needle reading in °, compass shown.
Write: 210 °
